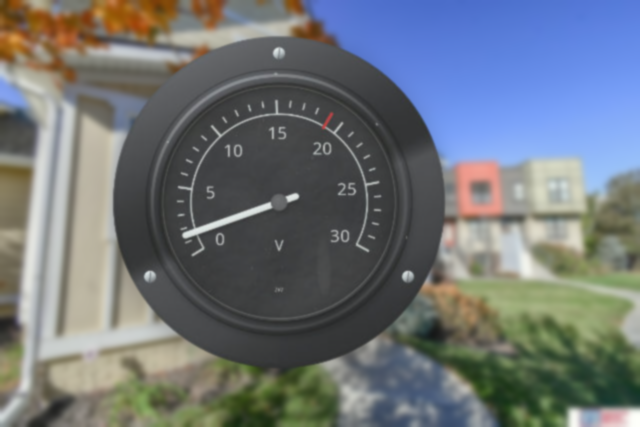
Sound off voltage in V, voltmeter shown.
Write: 1.5 V
